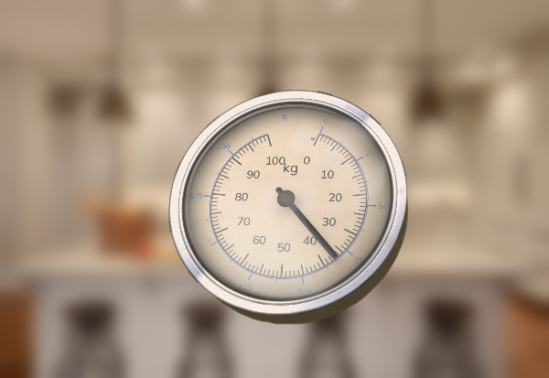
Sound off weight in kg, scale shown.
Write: 37 kg
